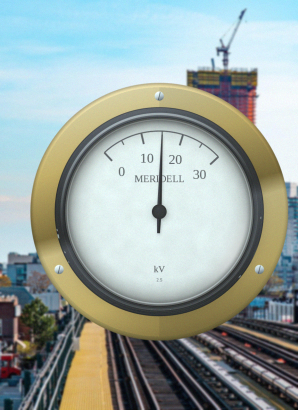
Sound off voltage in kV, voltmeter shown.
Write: 15 kV
